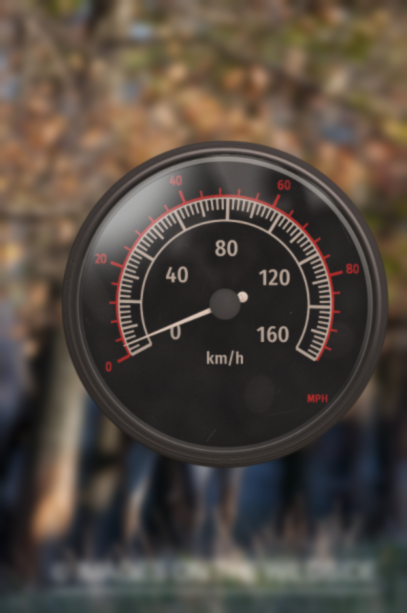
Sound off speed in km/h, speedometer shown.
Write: 4 km/h
